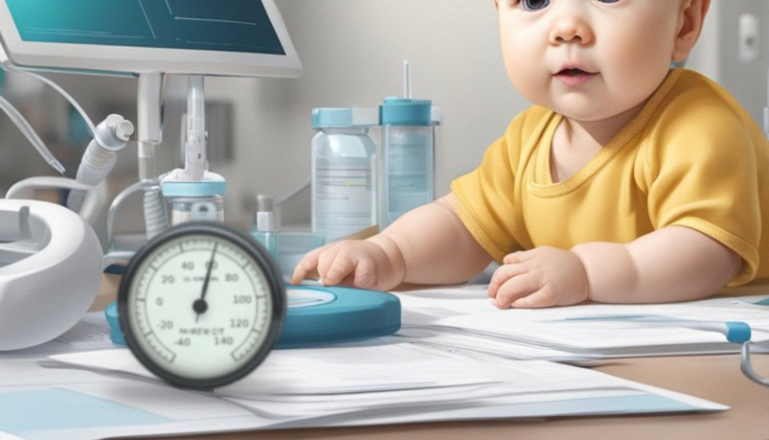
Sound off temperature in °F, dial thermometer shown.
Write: 60 °F
